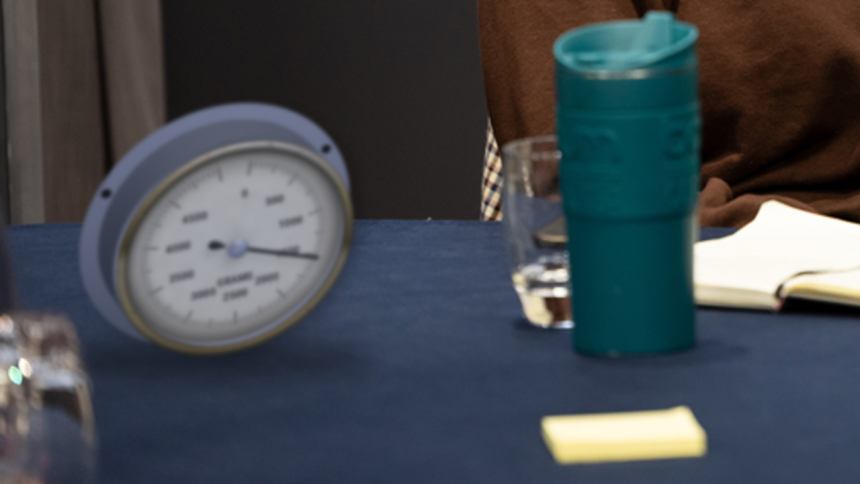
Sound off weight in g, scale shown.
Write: 1500 g
